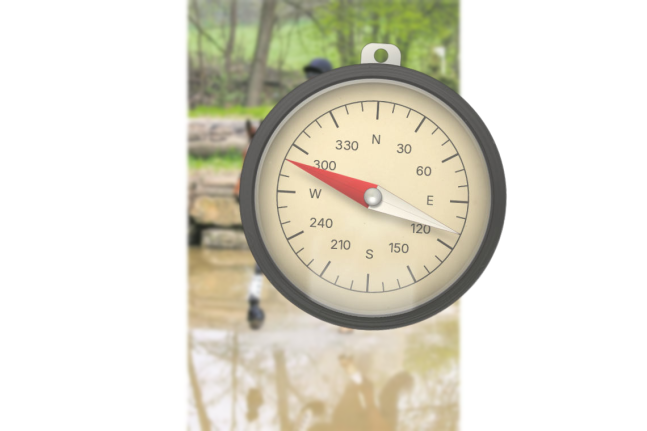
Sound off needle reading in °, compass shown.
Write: 290 °
